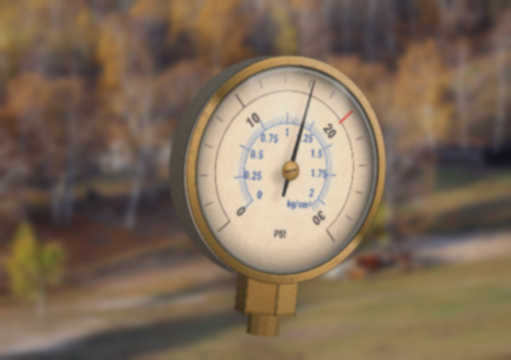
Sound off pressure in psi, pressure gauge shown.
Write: 16 psi
